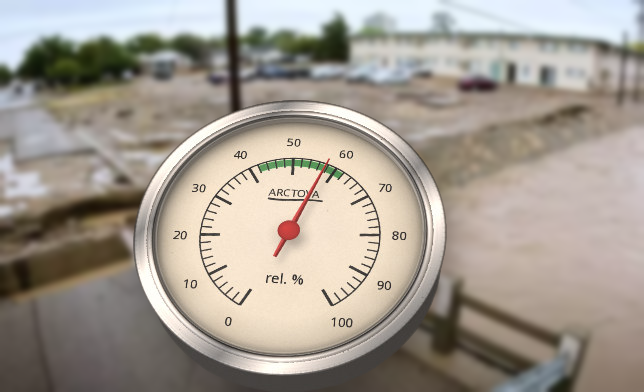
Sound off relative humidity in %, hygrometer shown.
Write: 58 %
